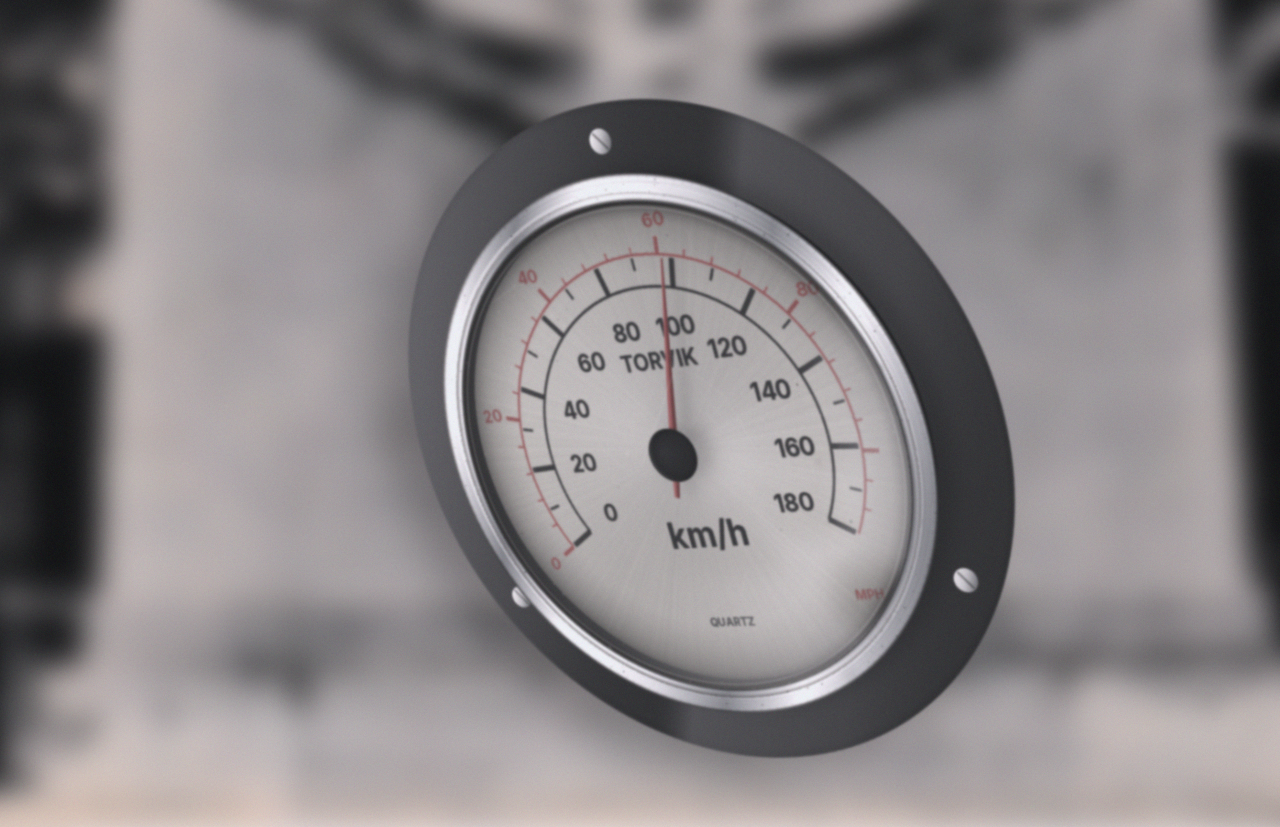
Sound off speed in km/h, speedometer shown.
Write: 100 km/h
